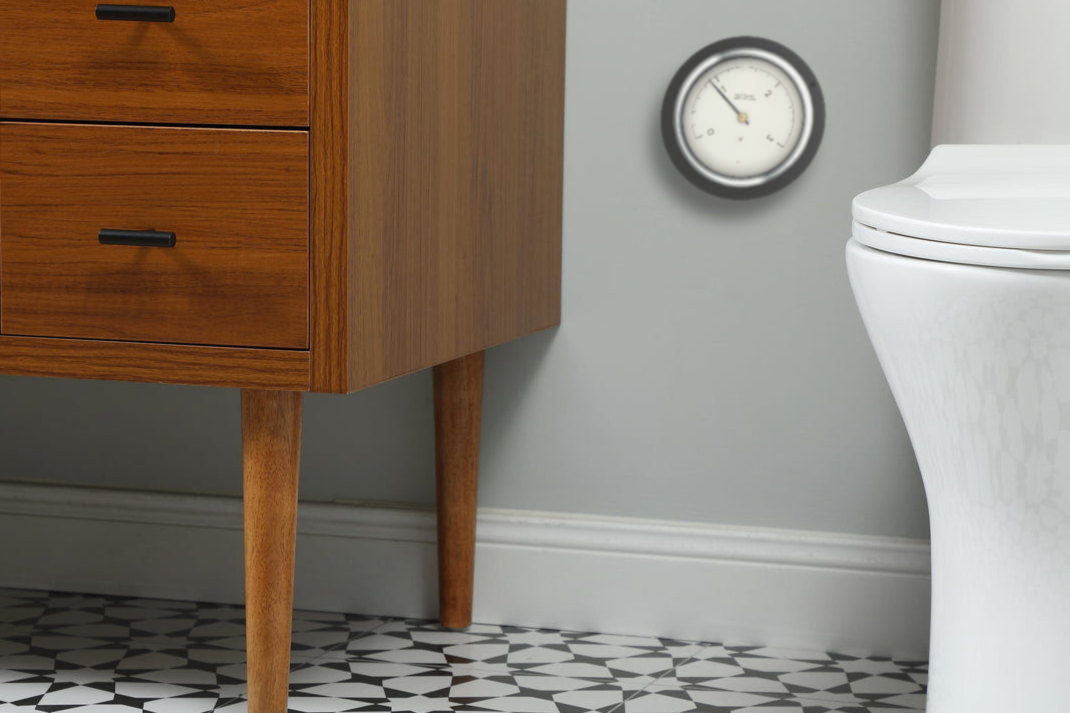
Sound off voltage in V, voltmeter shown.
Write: 0.9 V
